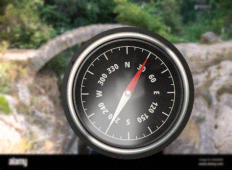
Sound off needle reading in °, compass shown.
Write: 30 °
